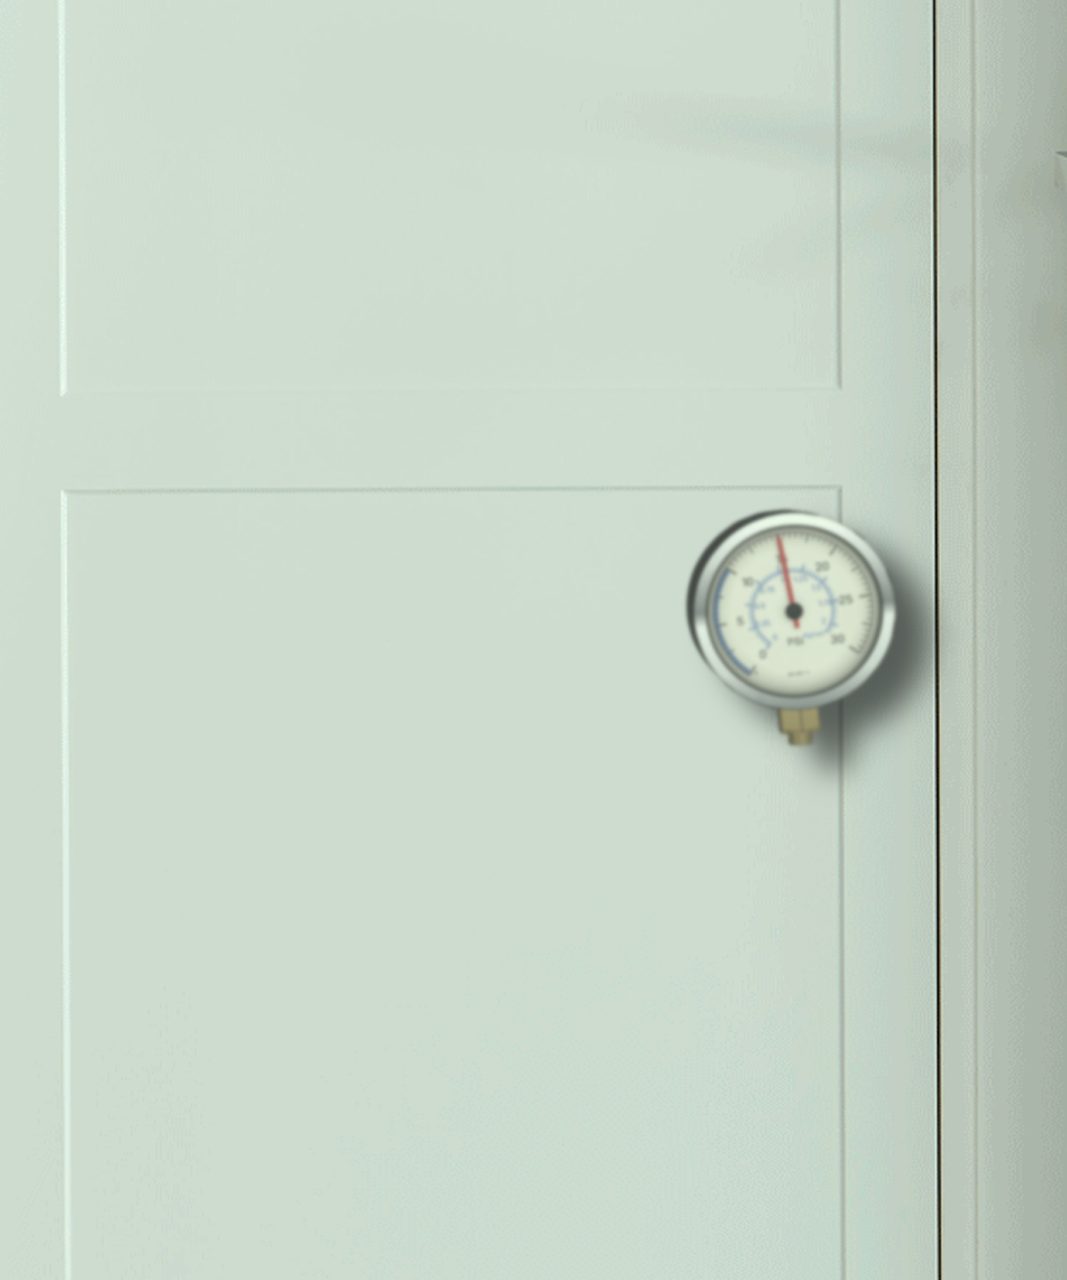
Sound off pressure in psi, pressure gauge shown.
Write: 15 psi
